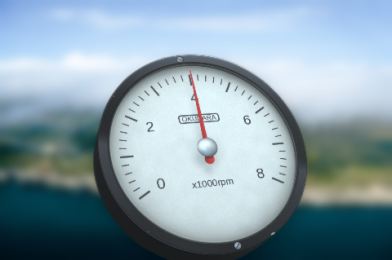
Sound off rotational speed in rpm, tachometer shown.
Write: 4000 rpm
